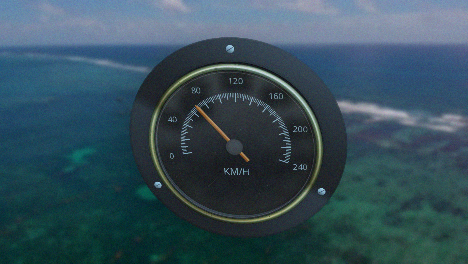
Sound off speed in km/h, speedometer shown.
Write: 70 km/h
